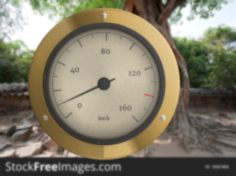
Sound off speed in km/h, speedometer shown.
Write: 10 km/h
